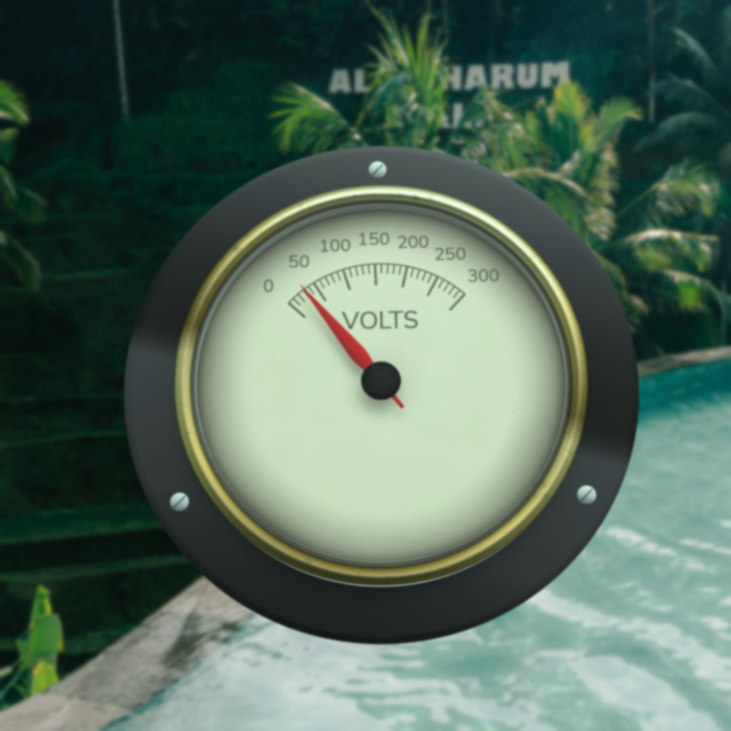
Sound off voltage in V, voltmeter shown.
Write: 30 V
